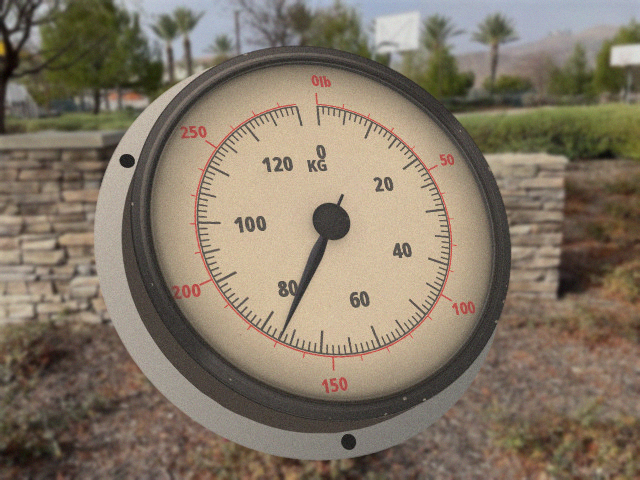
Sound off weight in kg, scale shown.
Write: 77 kg
